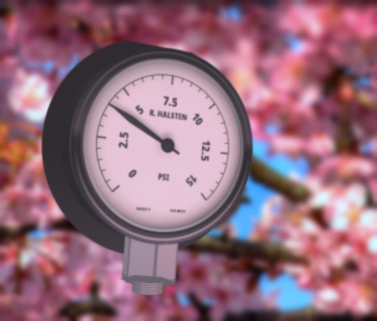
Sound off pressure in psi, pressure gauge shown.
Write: 4 psi
